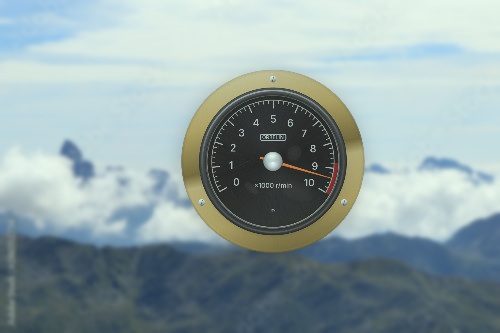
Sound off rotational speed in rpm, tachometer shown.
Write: 9400 rpm
